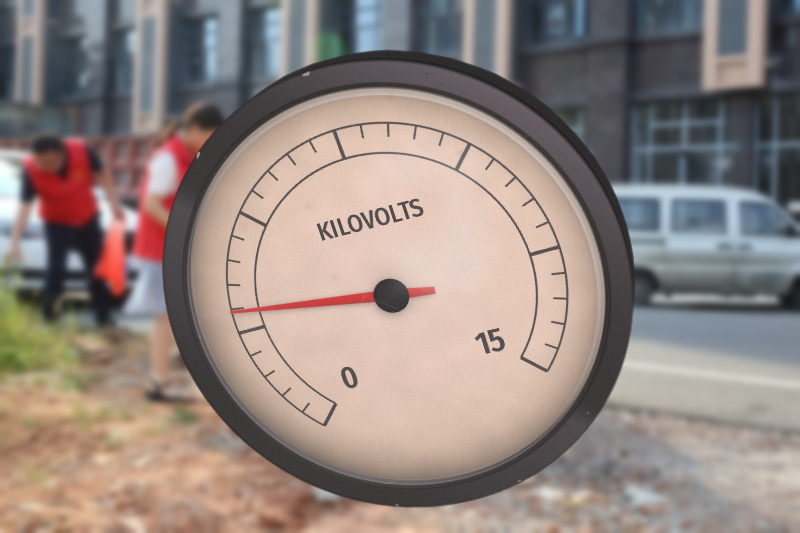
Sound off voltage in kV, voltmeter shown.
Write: 3 kV
